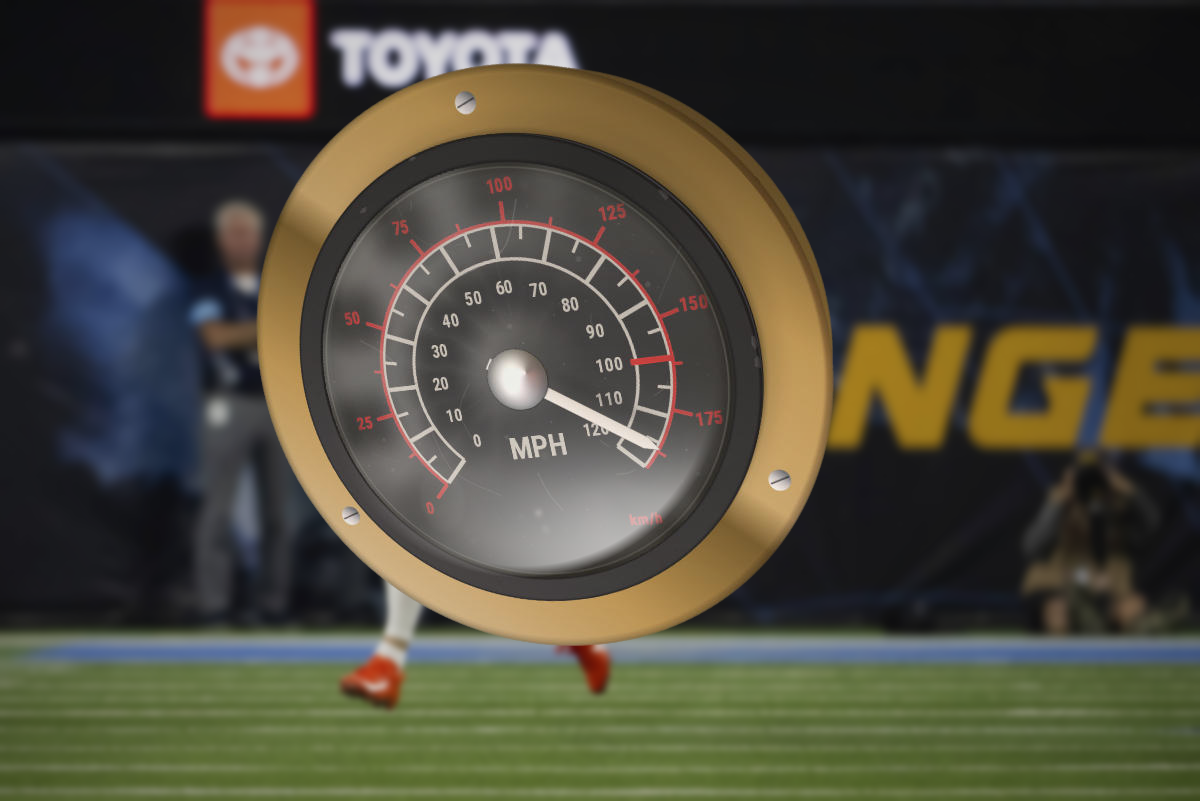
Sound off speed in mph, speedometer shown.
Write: 115 mph
